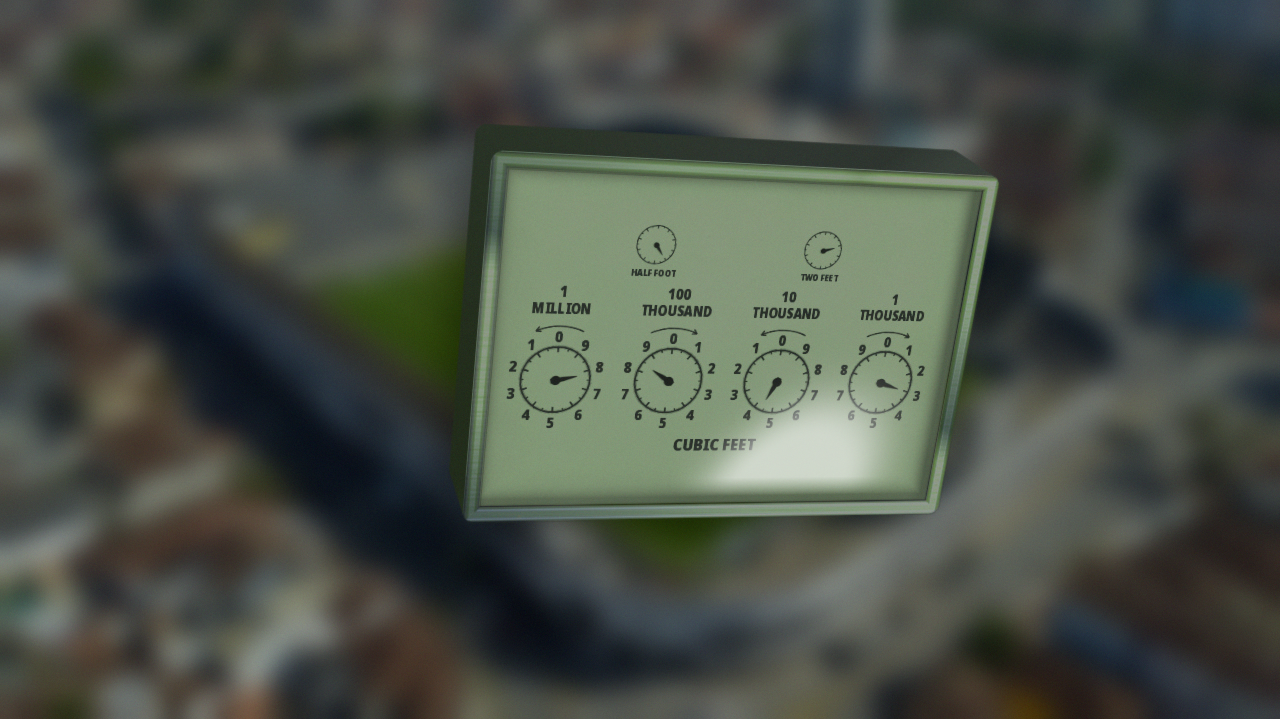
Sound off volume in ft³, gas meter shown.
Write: 784300 ft³
